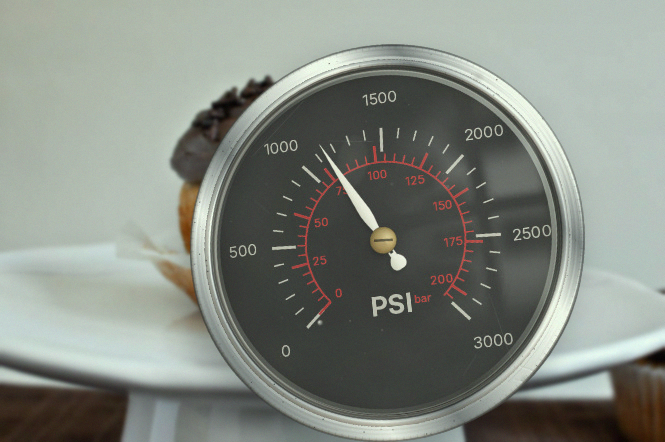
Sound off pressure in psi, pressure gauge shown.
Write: 1150 psi
